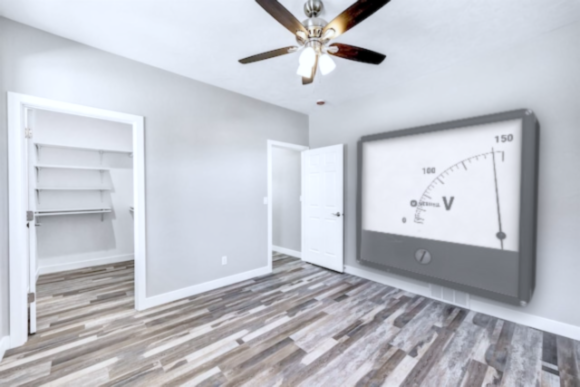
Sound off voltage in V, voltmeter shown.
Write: 145 V
